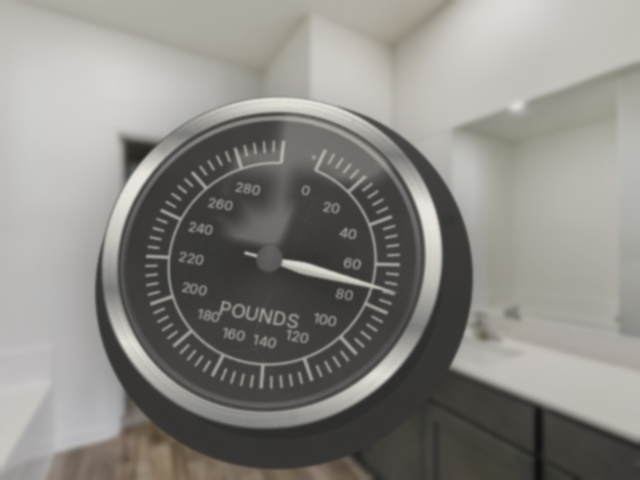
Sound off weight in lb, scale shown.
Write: 72 lb
